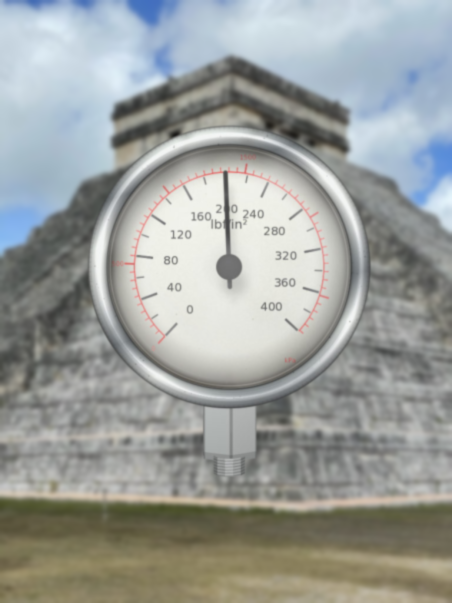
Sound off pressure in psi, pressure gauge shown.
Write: 200 psi
